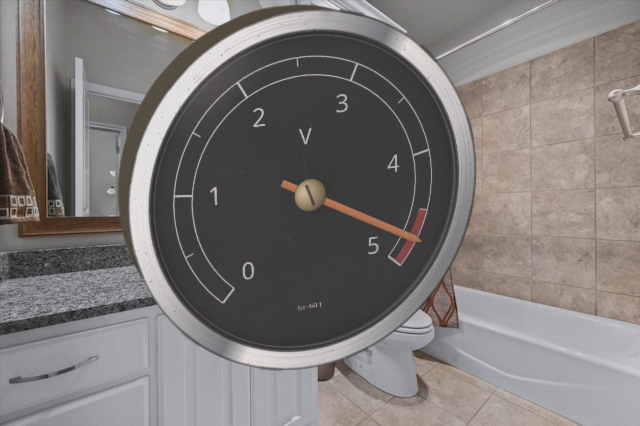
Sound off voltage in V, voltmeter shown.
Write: 4.75 V
